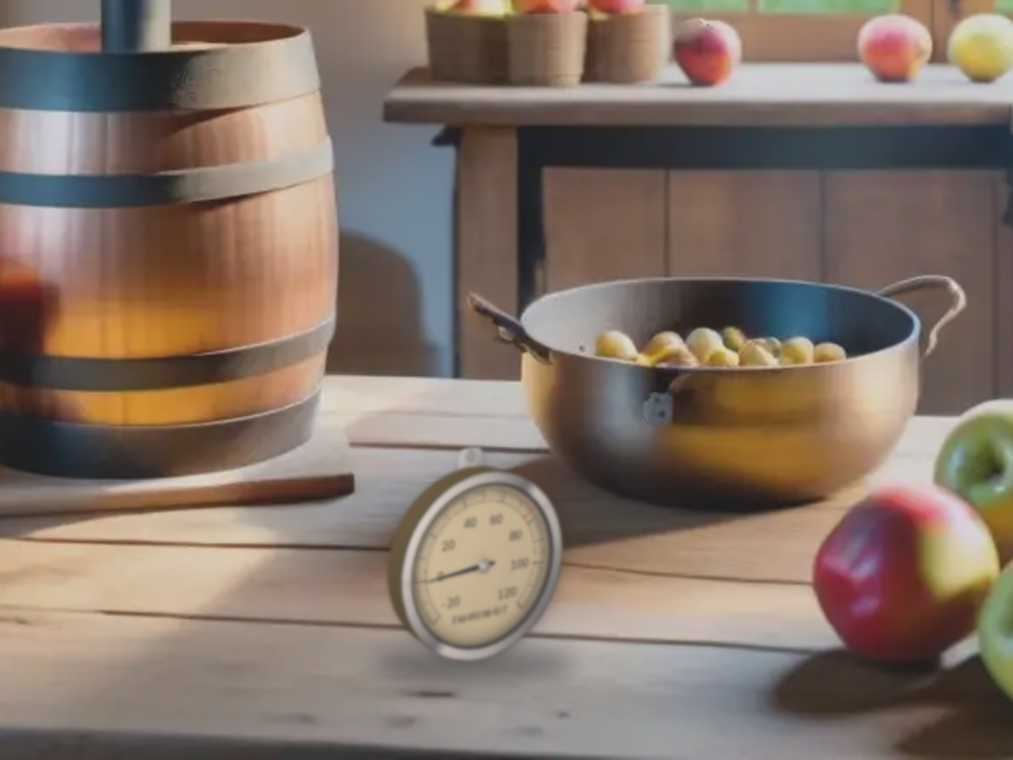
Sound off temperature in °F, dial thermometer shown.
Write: 0 °F
